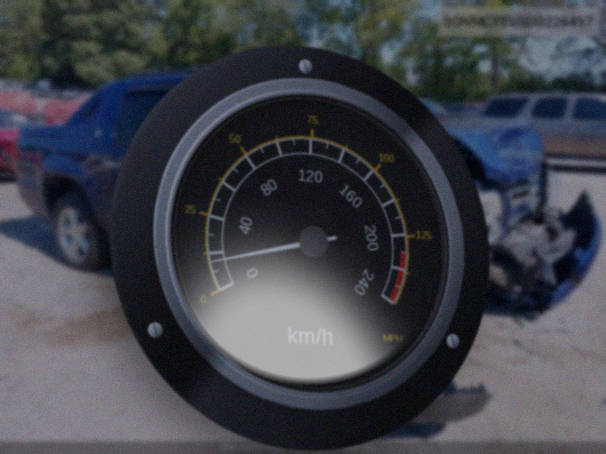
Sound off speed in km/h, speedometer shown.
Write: 15 km/h
